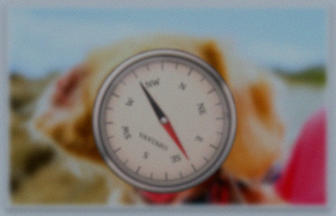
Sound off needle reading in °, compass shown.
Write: 120 °
